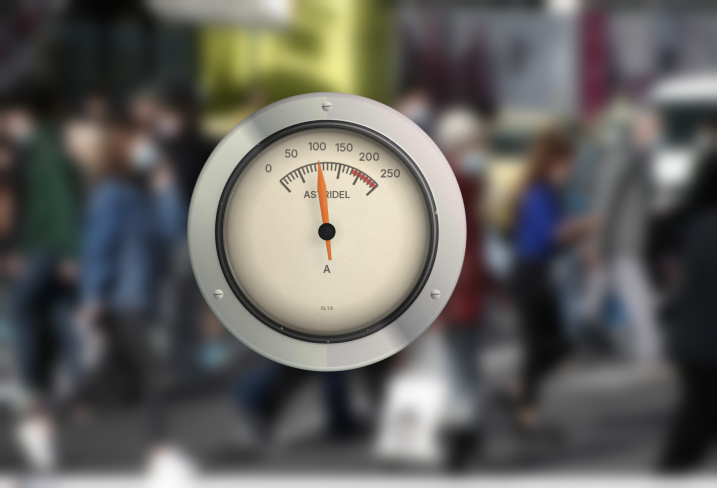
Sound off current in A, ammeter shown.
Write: 100 A
